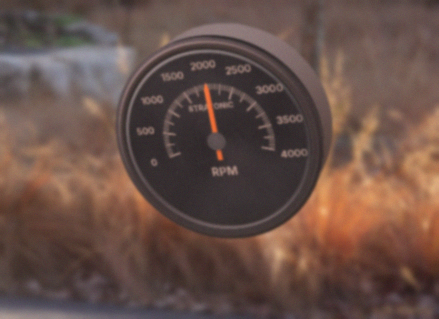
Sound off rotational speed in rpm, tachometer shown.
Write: 2000 rpm
